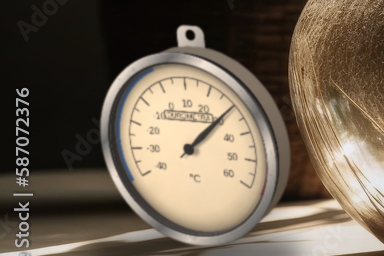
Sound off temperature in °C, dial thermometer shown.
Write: 30 °C
